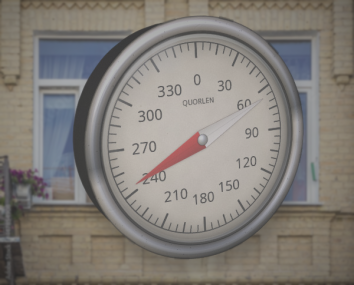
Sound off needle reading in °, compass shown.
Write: 245 °
